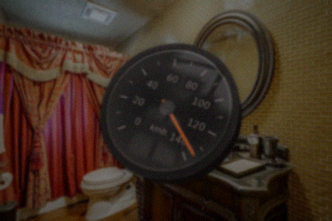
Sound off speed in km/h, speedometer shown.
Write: 135 km/h
